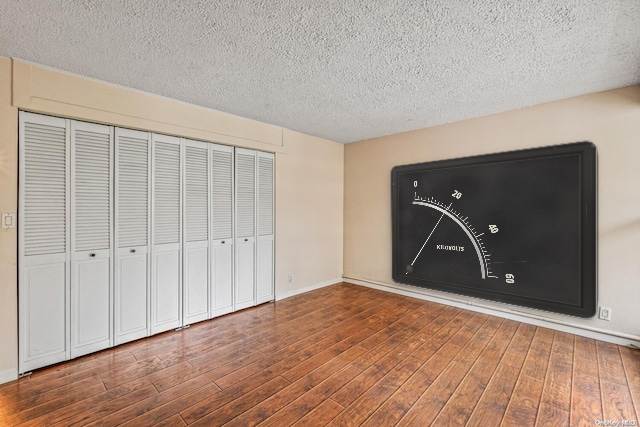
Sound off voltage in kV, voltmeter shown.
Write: 20 kV
